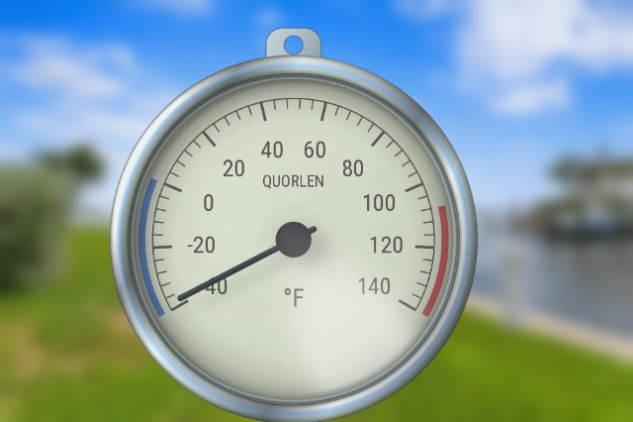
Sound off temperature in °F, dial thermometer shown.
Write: -38 °F
